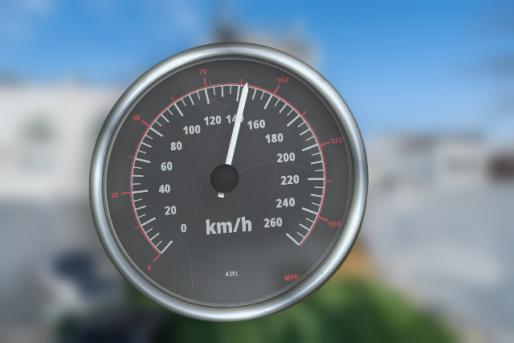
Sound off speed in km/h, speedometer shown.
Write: 145 km/h
